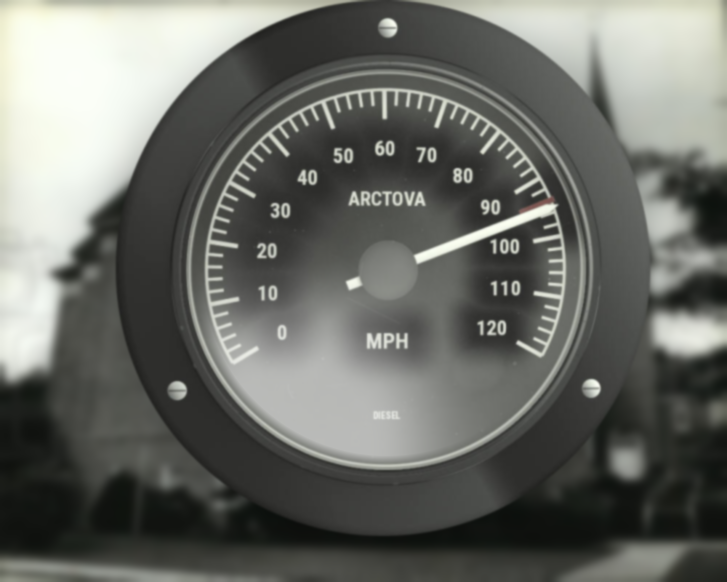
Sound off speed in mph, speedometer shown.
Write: 95 mph
